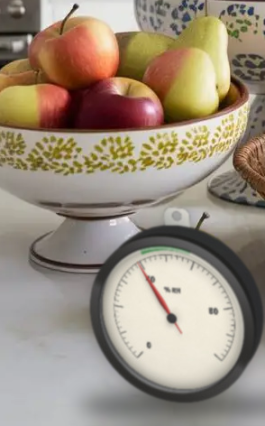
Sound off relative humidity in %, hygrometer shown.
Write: 40 %
